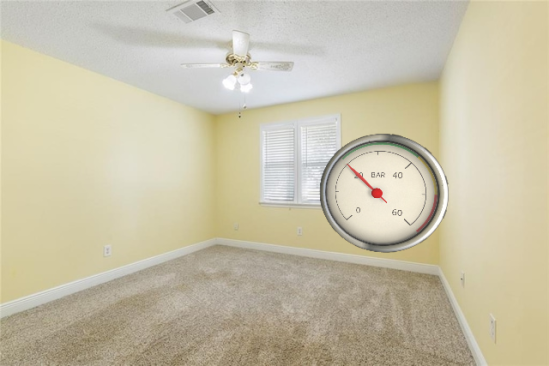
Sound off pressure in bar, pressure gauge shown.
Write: 20 bar
